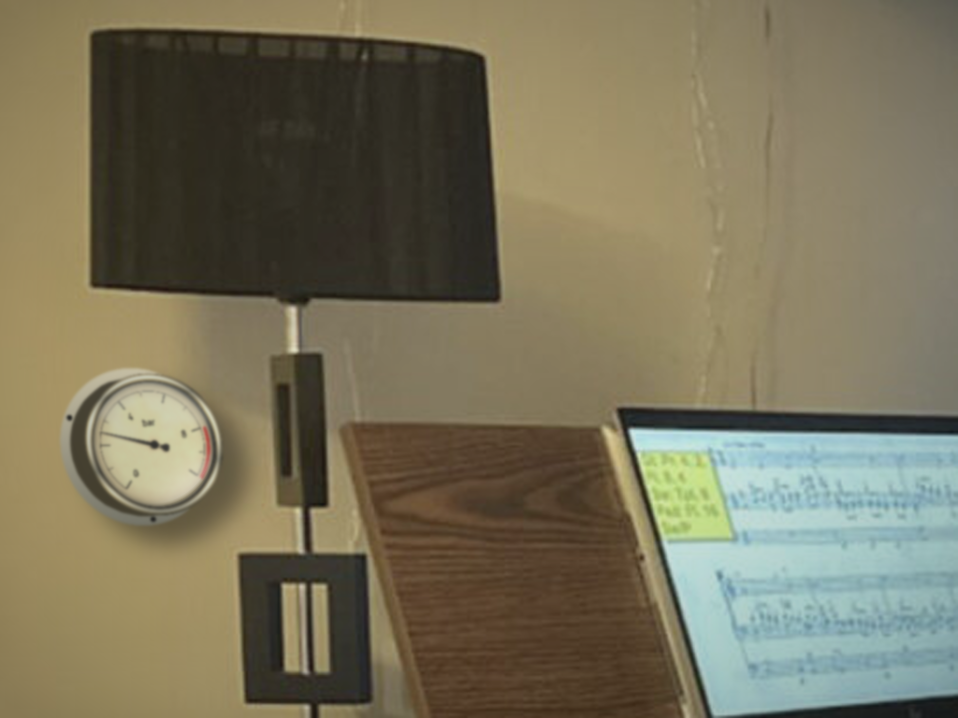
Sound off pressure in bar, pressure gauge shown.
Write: 2.5 bar
